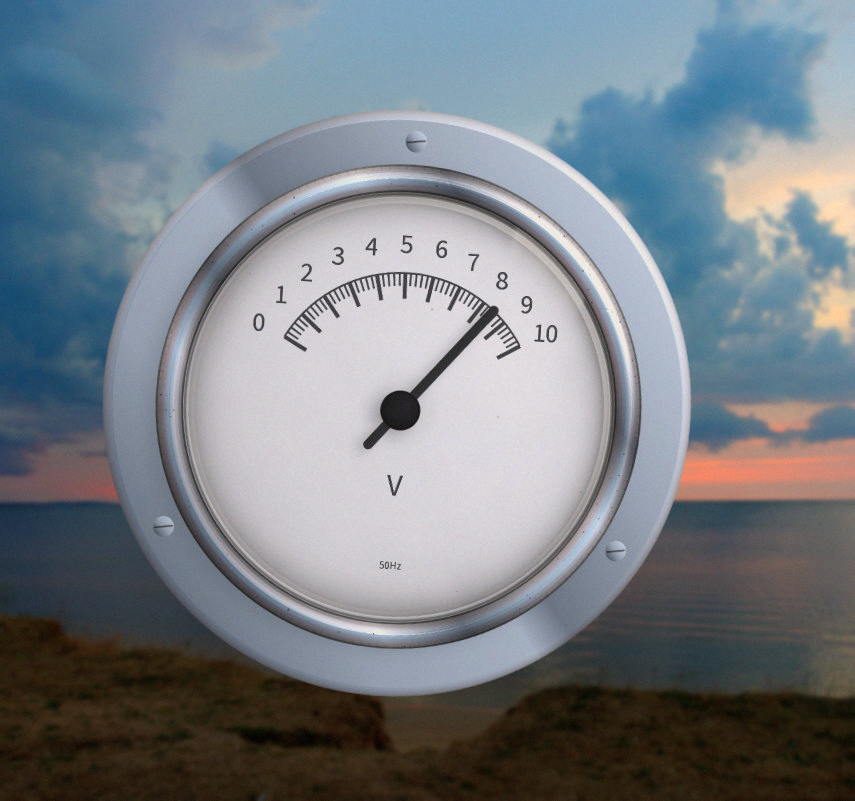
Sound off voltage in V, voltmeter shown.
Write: 8.4 V
